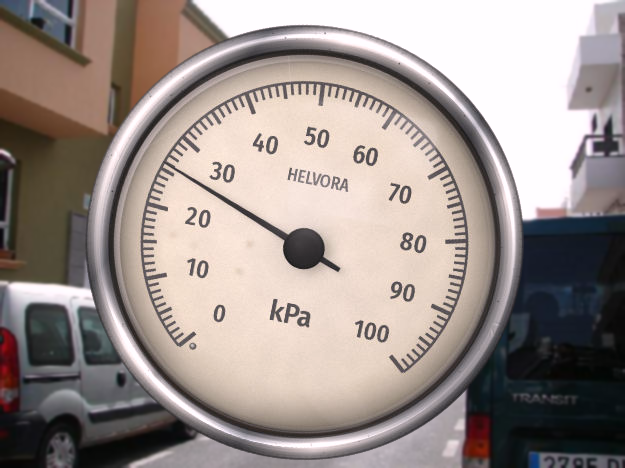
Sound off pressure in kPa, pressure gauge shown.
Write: 26 kPa
